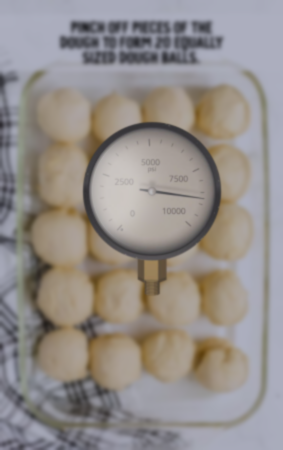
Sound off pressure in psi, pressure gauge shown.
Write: 8750 psi
